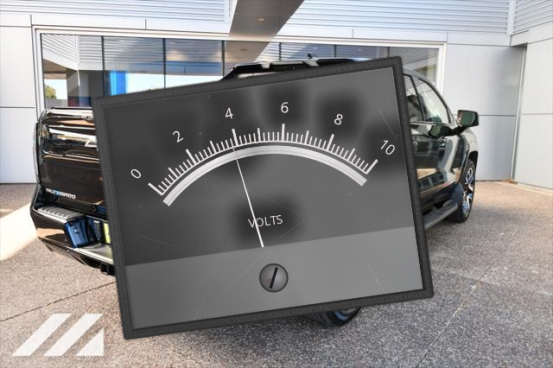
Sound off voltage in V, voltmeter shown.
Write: 3.8 V
